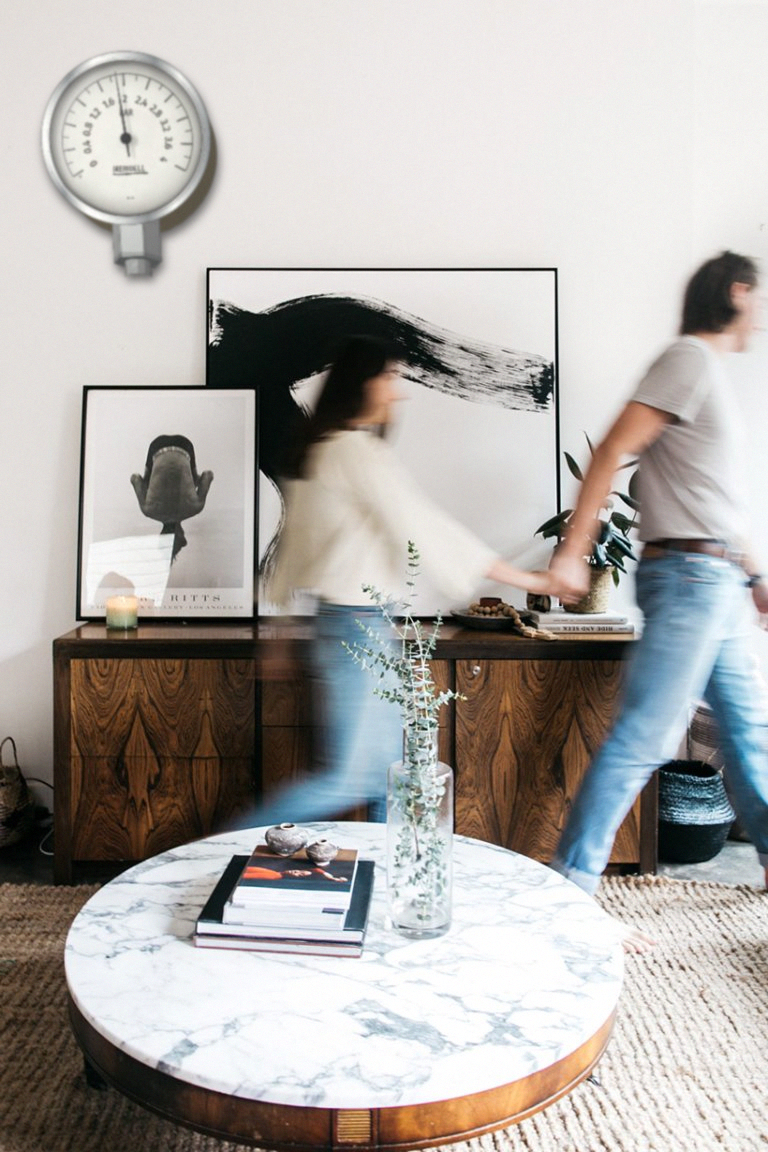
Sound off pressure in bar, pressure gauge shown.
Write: 1.9 bar
